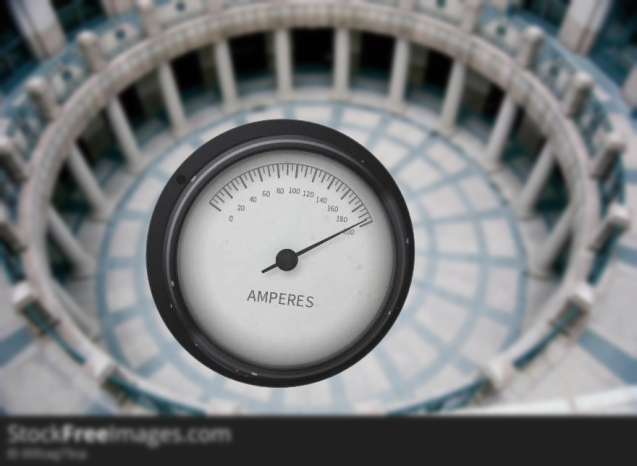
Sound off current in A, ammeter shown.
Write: 195 A
